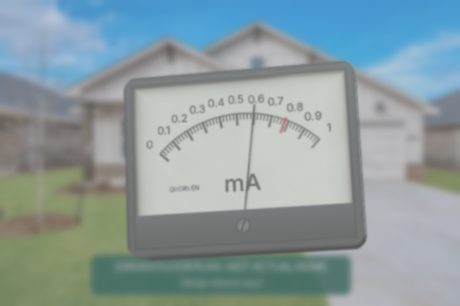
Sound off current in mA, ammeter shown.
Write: 0.6 mA
